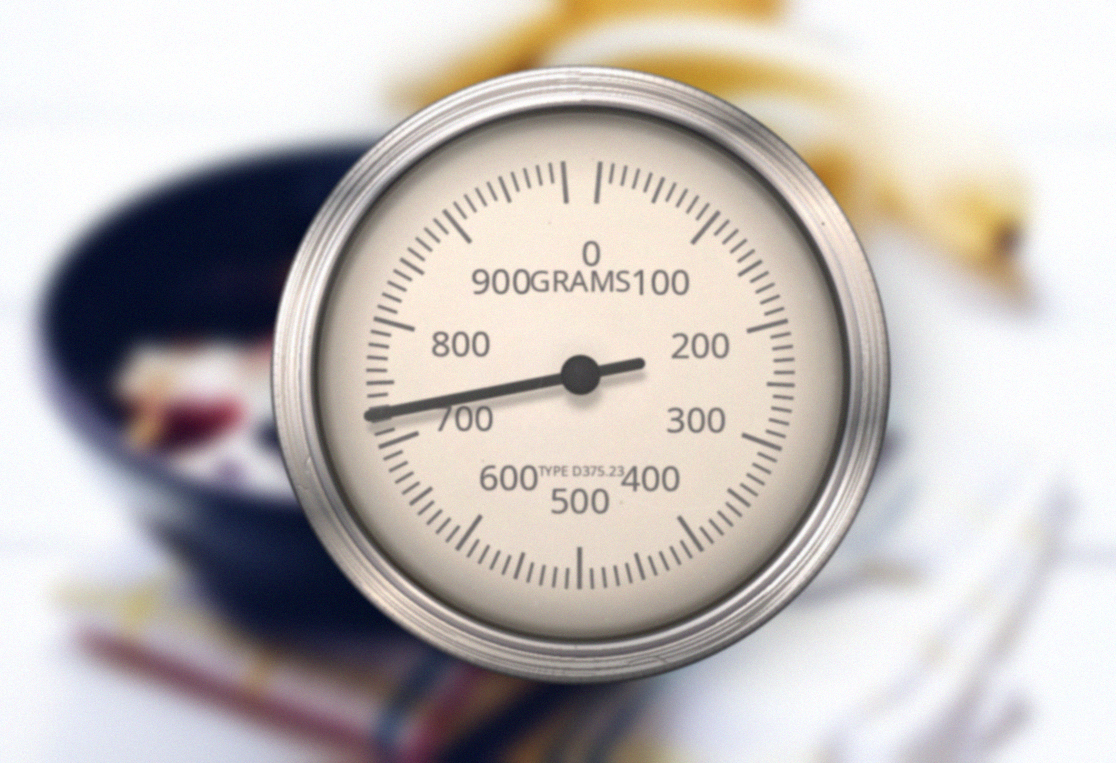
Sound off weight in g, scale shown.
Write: 725 g
